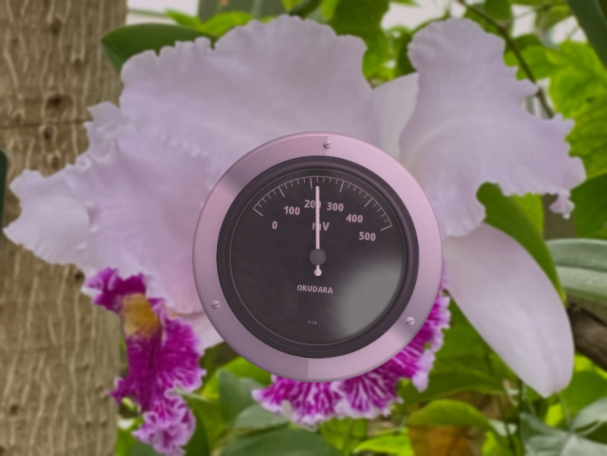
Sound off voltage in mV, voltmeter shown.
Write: 220 mV
